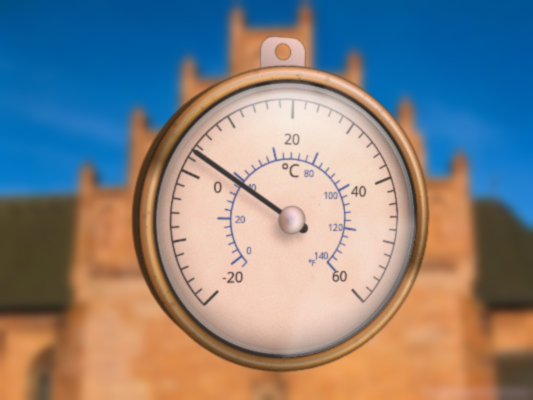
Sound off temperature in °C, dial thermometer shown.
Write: 3 °C
